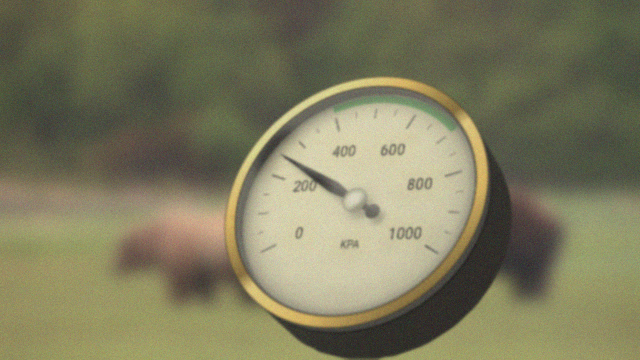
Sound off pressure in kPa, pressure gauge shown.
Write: 250 kPa
